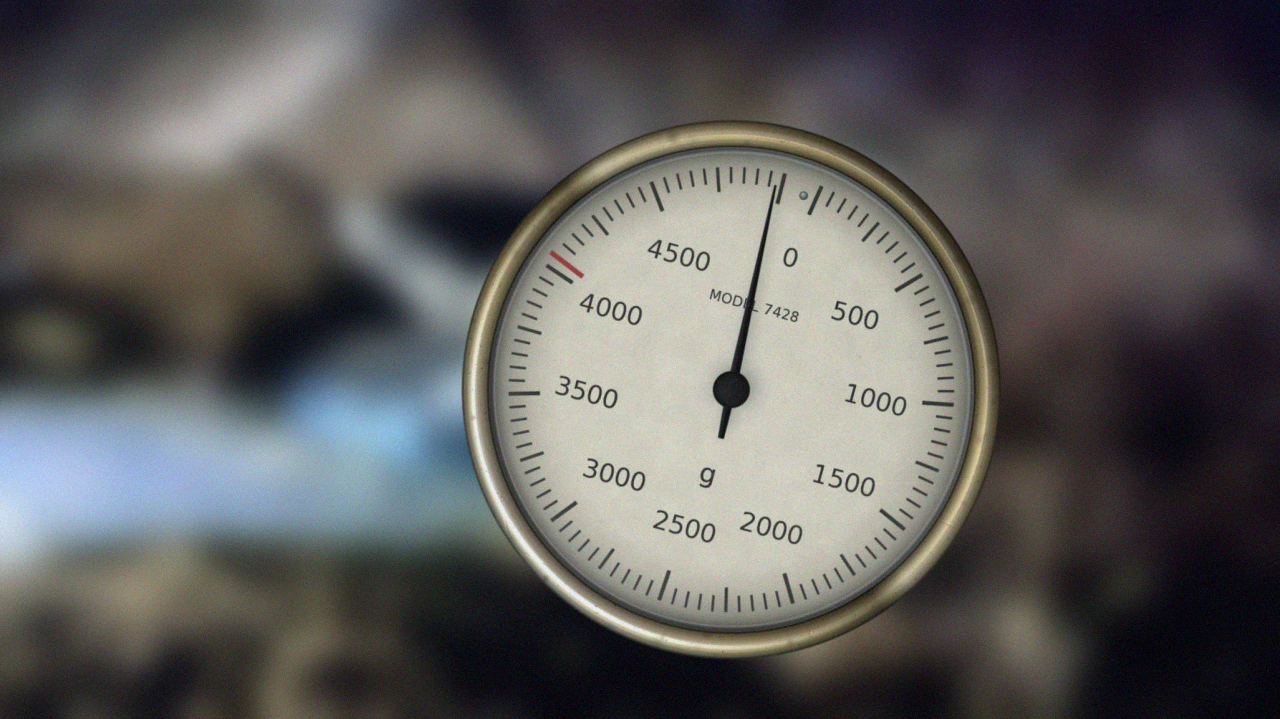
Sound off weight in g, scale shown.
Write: 4975 g
